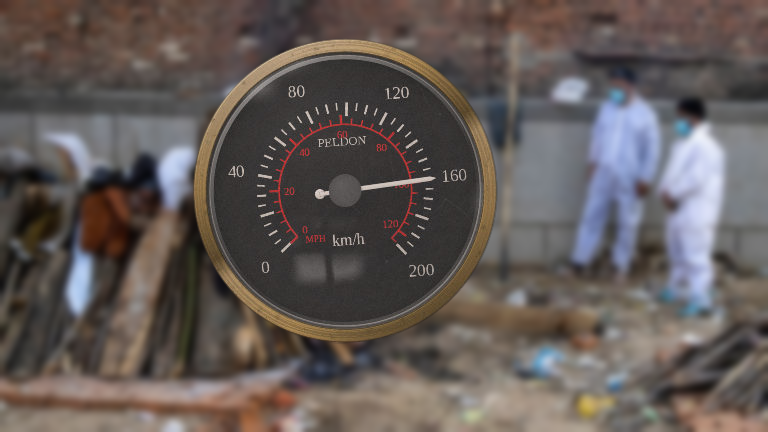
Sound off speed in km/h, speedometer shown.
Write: 160 km/h
